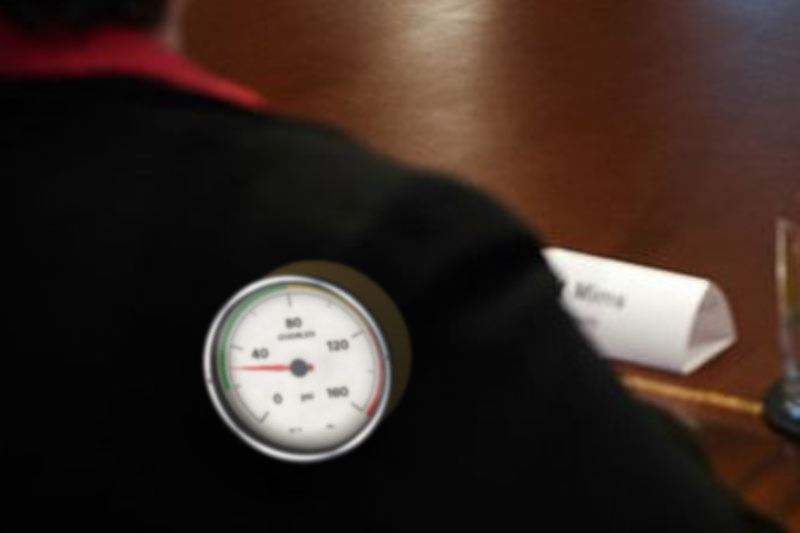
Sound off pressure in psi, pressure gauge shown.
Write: 30 psi
